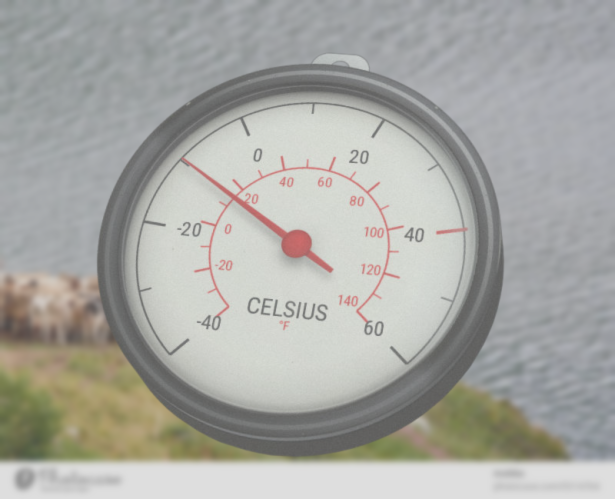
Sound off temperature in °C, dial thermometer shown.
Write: -10 °C
